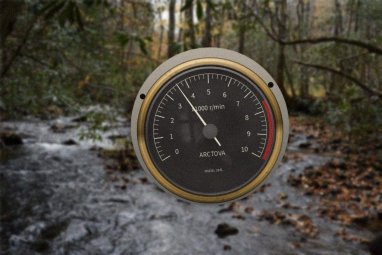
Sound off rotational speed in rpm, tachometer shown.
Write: 3600 rpm
